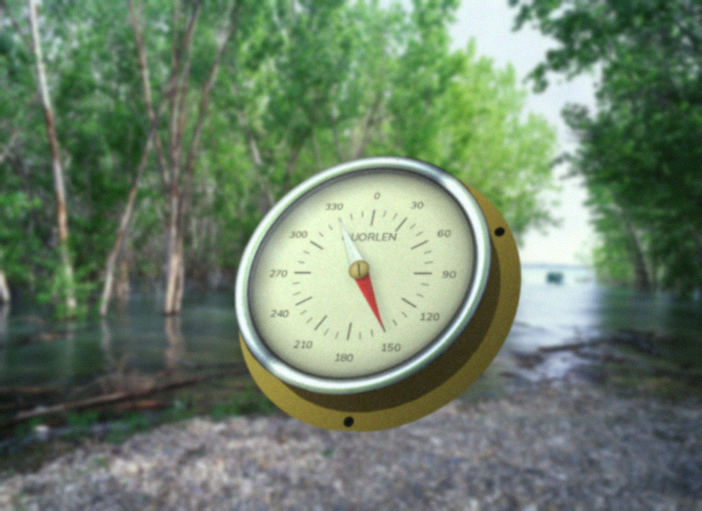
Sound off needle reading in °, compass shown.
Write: 150 °
